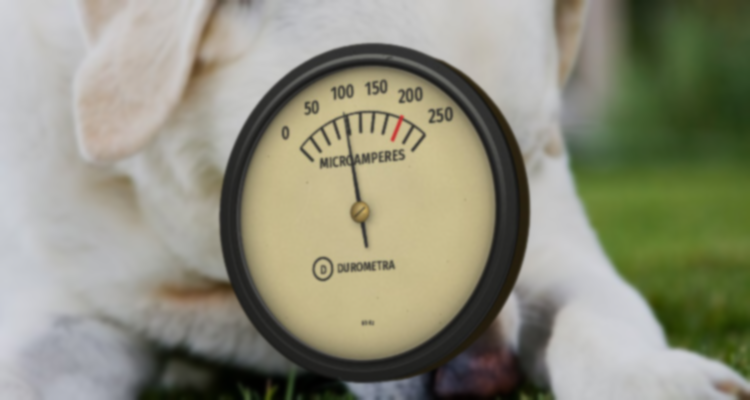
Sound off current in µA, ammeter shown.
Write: 100 µA
